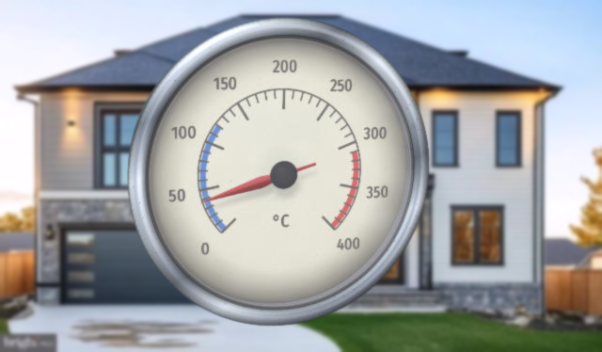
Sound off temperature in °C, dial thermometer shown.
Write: 40 °C
